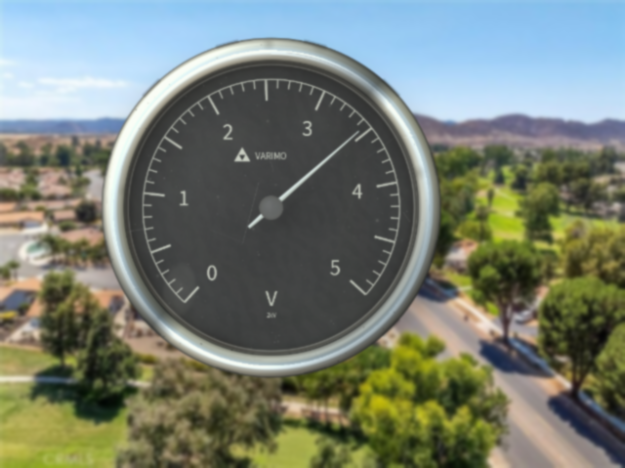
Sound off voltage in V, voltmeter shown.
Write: 3.45 V
